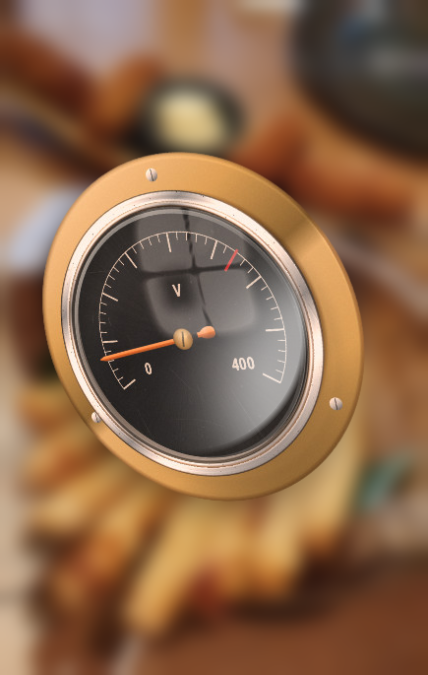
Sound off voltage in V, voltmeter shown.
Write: 35 V
